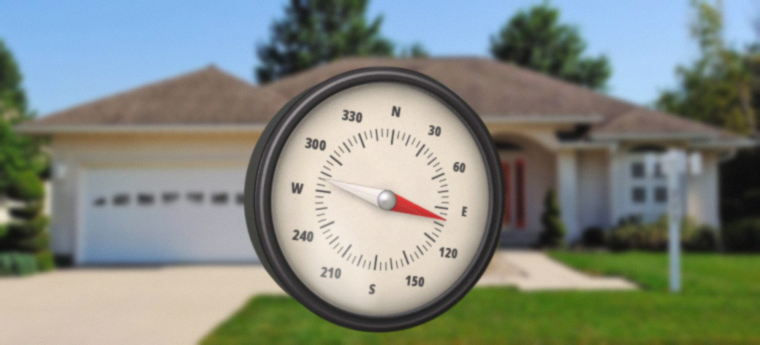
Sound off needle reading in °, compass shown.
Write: 100 °
